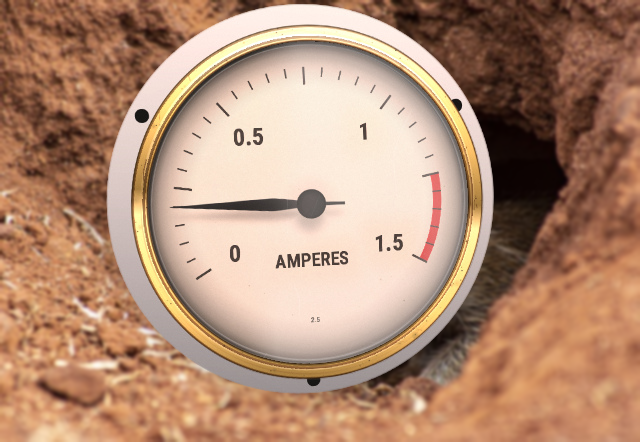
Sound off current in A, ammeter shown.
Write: 0.2 A
